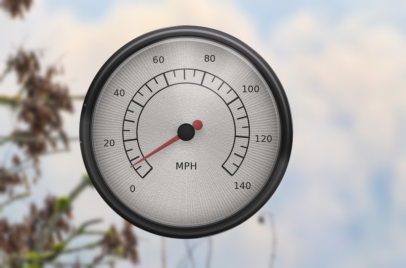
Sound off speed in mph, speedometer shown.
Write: 7.5 mph
